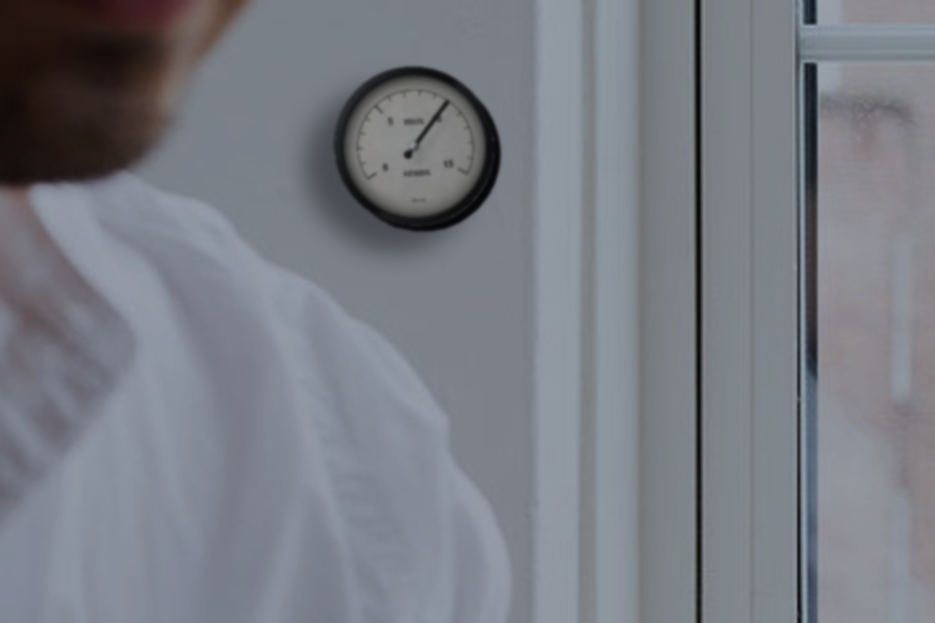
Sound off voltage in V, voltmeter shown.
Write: 10 V
